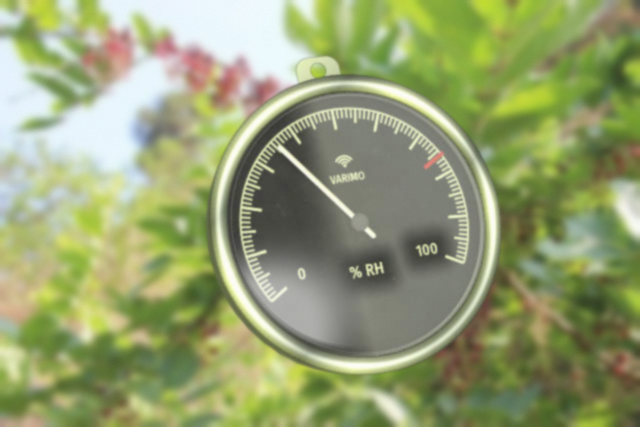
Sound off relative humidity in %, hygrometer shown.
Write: 35 %
